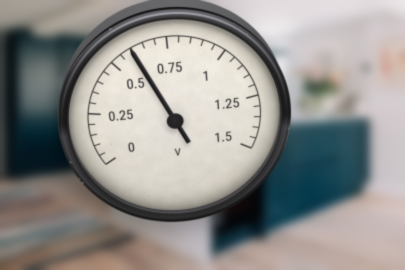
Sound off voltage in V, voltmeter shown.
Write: 0.6 V
